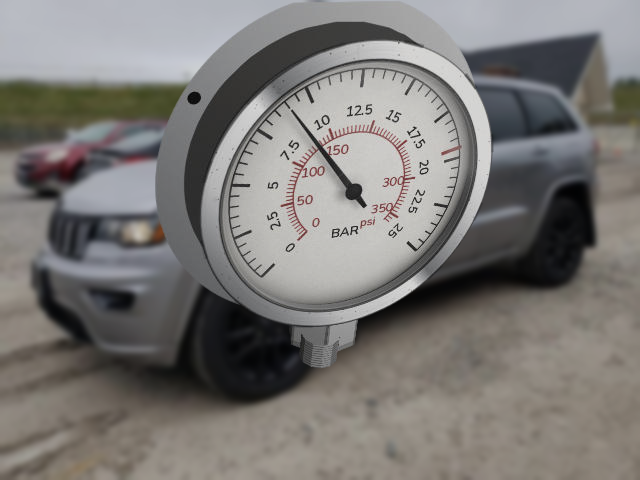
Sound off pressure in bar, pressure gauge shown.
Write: 9 bar
